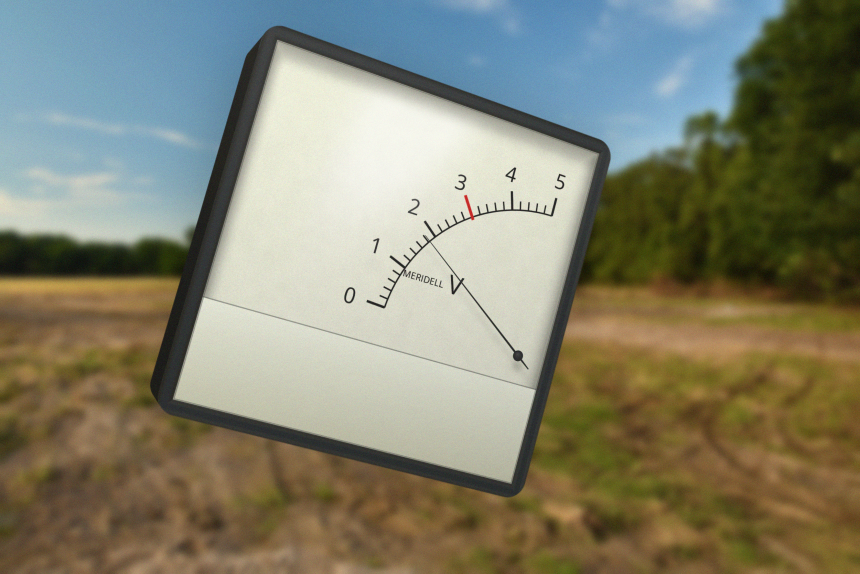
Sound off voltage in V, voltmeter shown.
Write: 1.8 V
